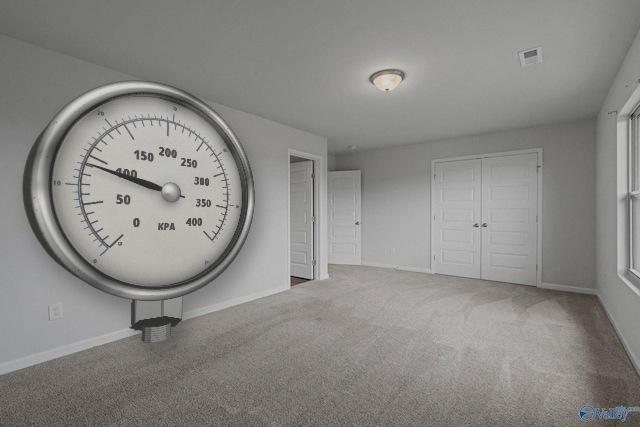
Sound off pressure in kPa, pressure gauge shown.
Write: 90 kPa
